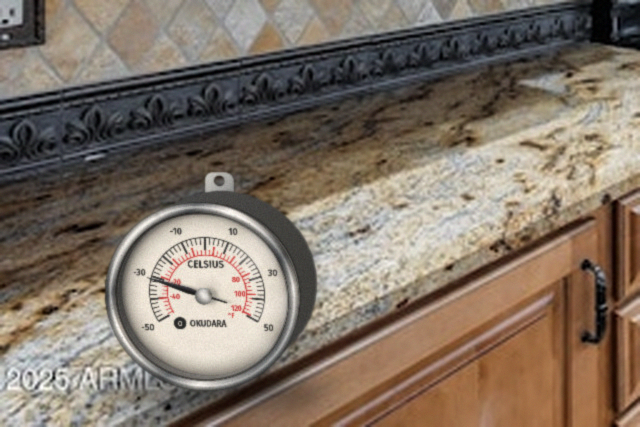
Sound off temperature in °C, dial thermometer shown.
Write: -30 °C
